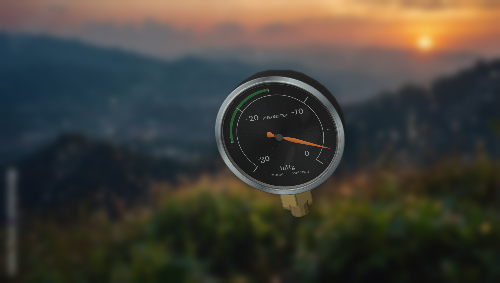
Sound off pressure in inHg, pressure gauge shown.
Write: -2.5 inHg
